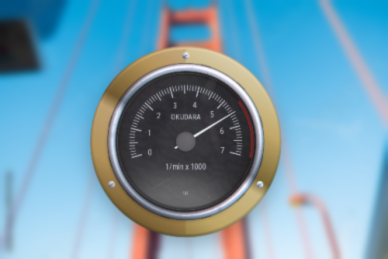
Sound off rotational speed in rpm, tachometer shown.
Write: 5500 rpm
